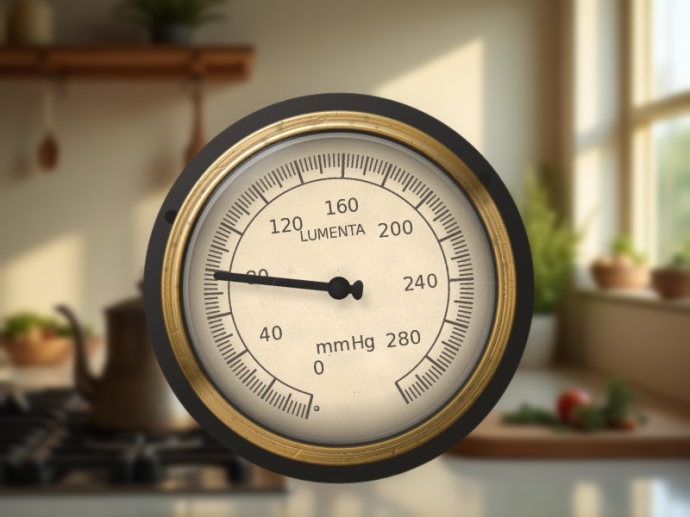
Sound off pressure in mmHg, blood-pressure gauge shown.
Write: 78 mmHg
